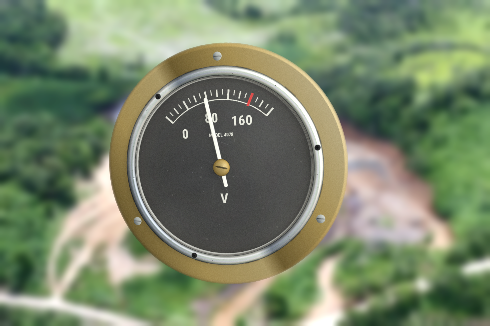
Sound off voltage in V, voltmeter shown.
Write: 80 V
